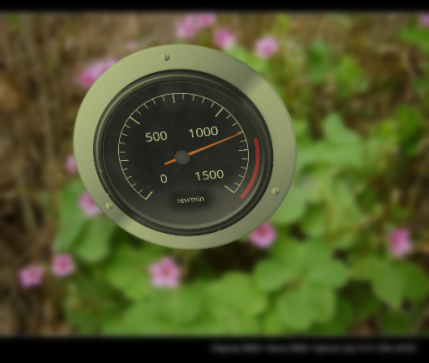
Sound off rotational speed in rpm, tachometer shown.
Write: 1150 rpm
